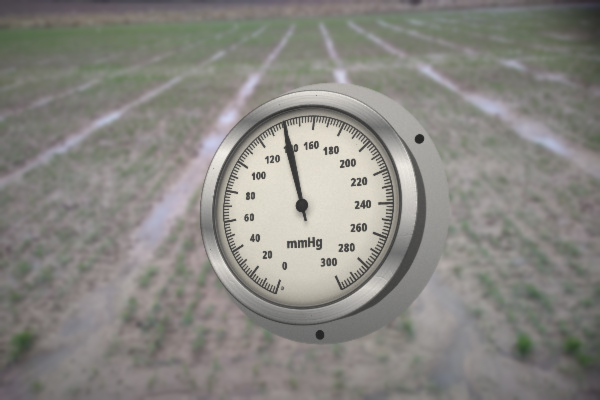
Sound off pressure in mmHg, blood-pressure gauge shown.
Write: 140 mmHg
